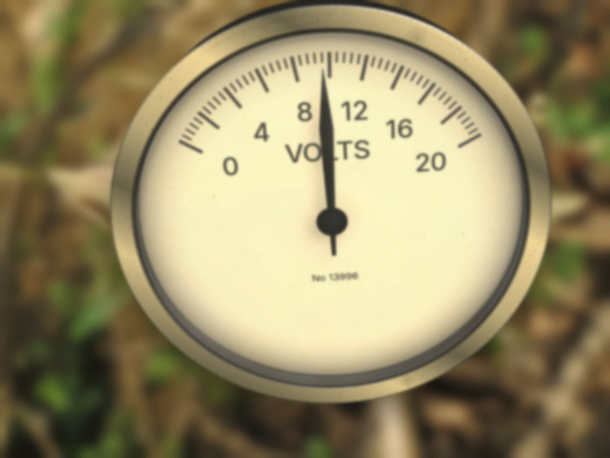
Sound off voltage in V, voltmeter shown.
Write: 9.6 V
